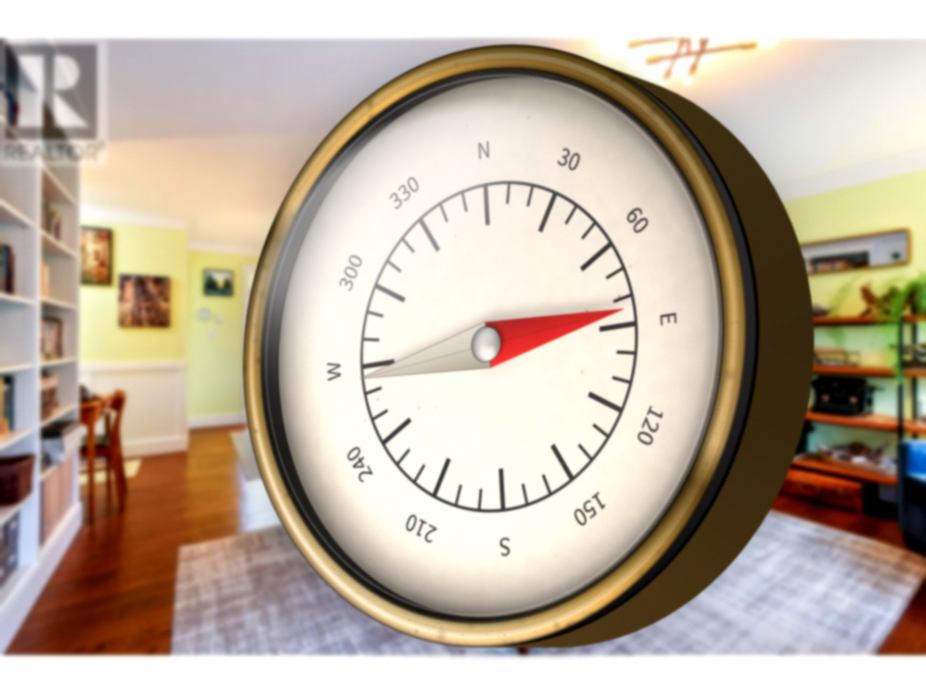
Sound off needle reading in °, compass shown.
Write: 85 °
